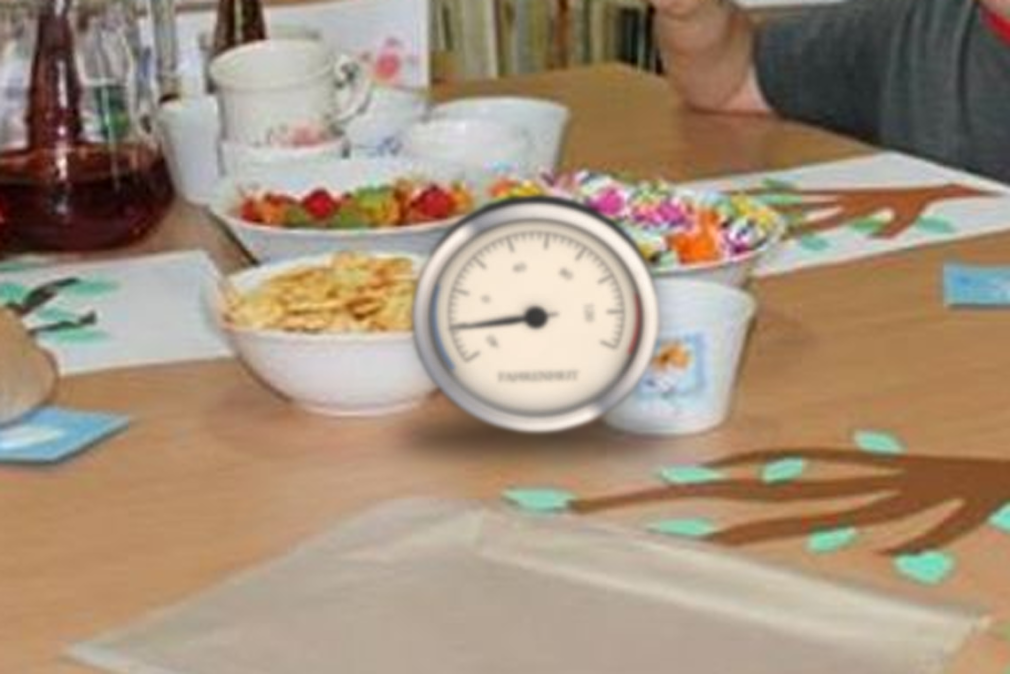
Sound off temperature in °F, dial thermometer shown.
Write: -20 °F
